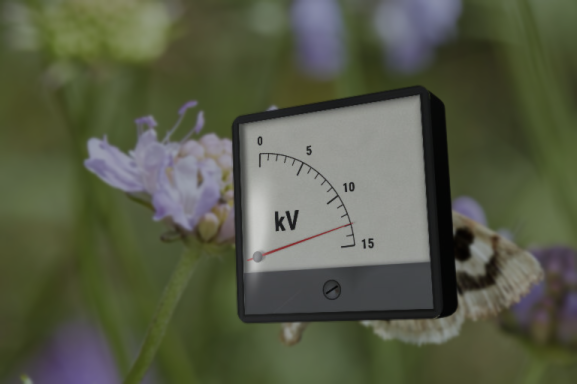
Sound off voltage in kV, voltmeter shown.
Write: 13 kV
